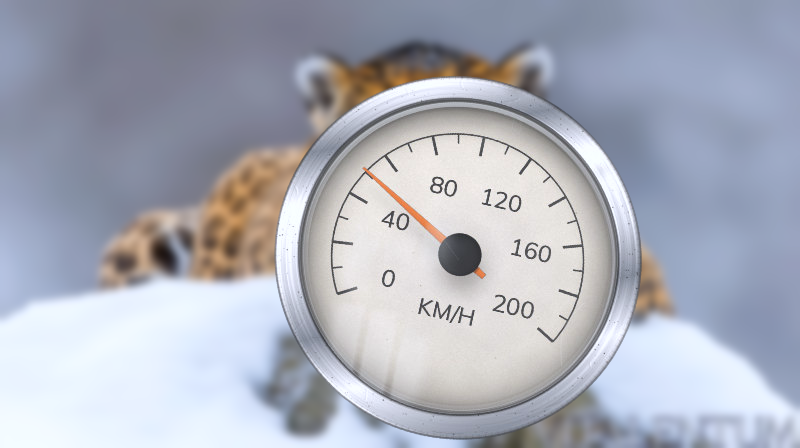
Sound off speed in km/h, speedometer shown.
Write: 50 km/h
